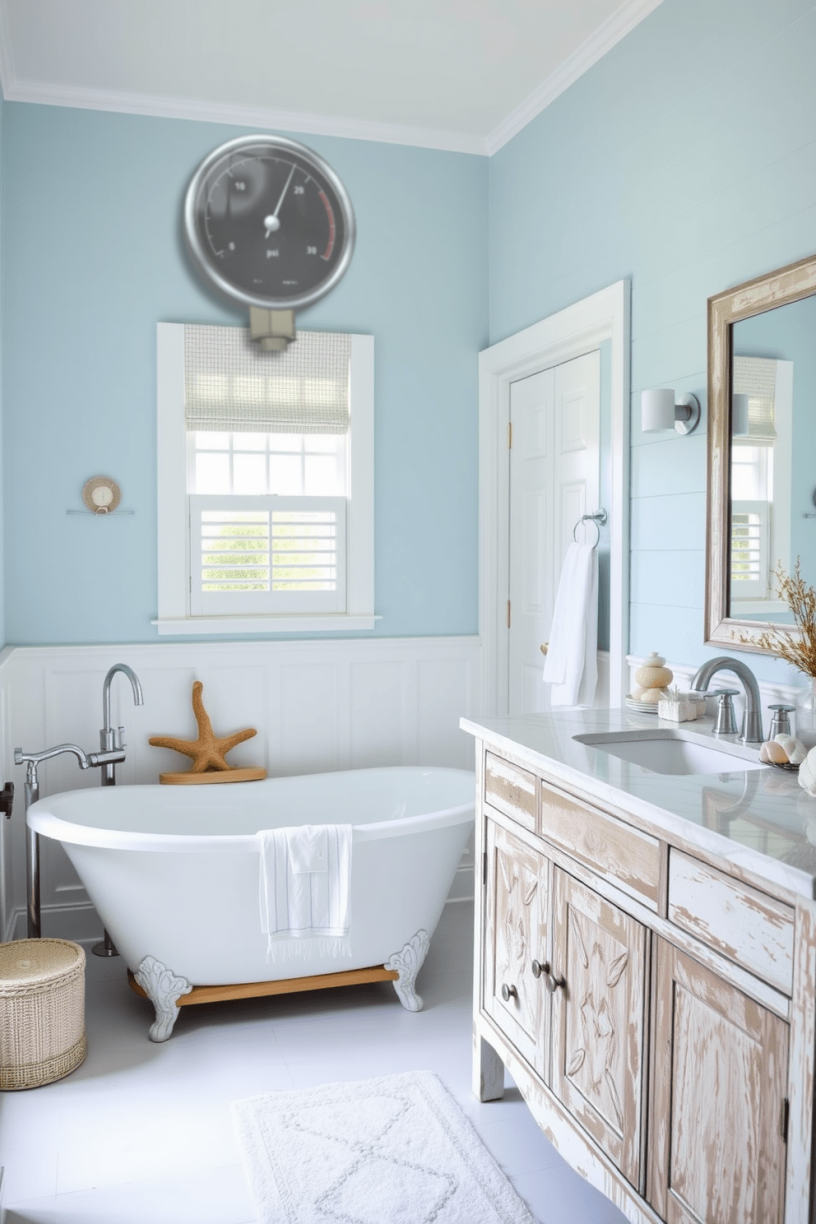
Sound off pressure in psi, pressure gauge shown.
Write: 18 psi
